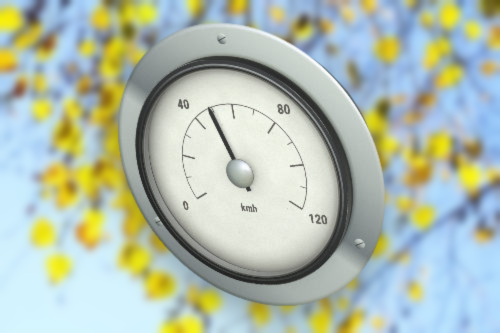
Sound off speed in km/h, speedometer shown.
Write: 50 km/h
